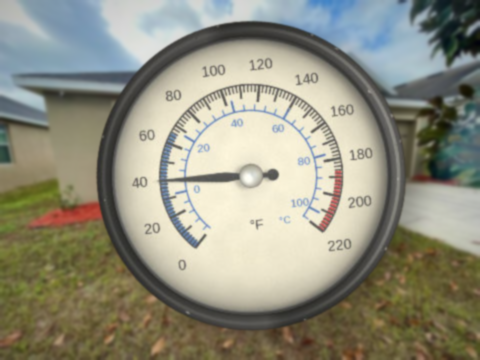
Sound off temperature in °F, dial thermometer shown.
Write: 40 °F
